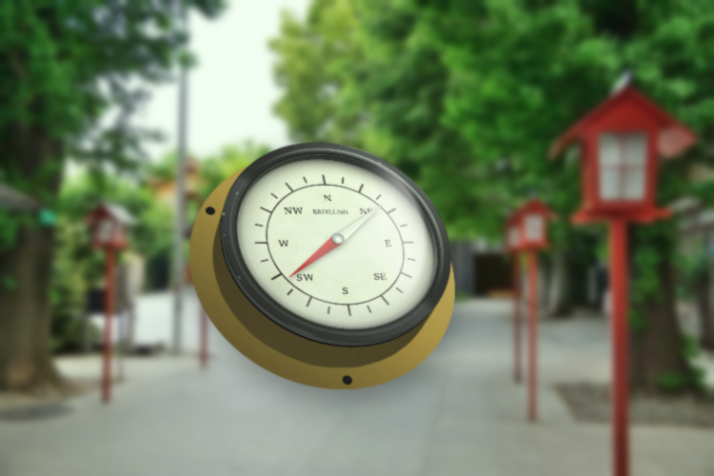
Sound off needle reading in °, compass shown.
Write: 232.5 °
